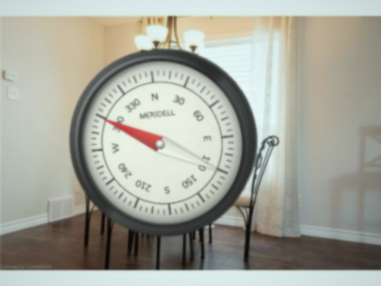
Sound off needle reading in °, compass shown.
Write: 300 °
